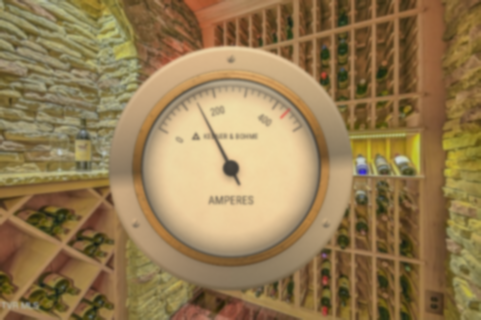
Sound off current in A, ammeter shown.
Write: 140 A
